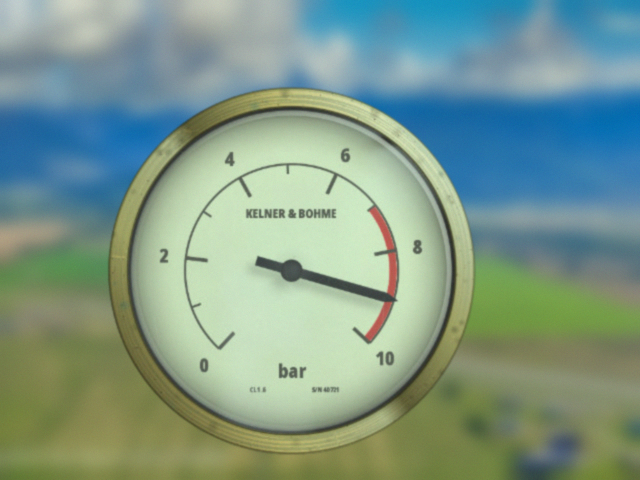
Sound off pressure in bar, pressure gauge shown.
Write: 9 bar
